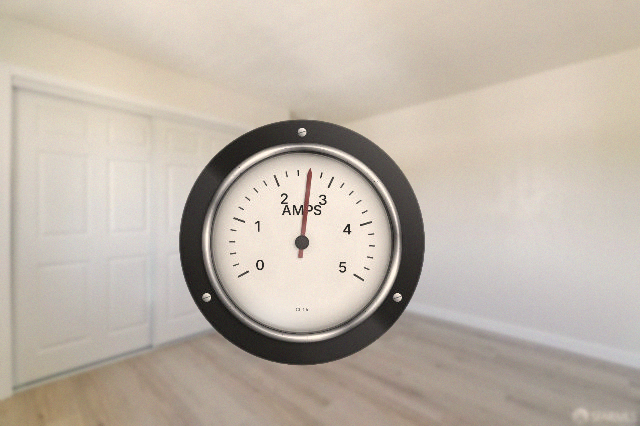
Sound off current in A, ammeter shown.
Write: 2.6 A
